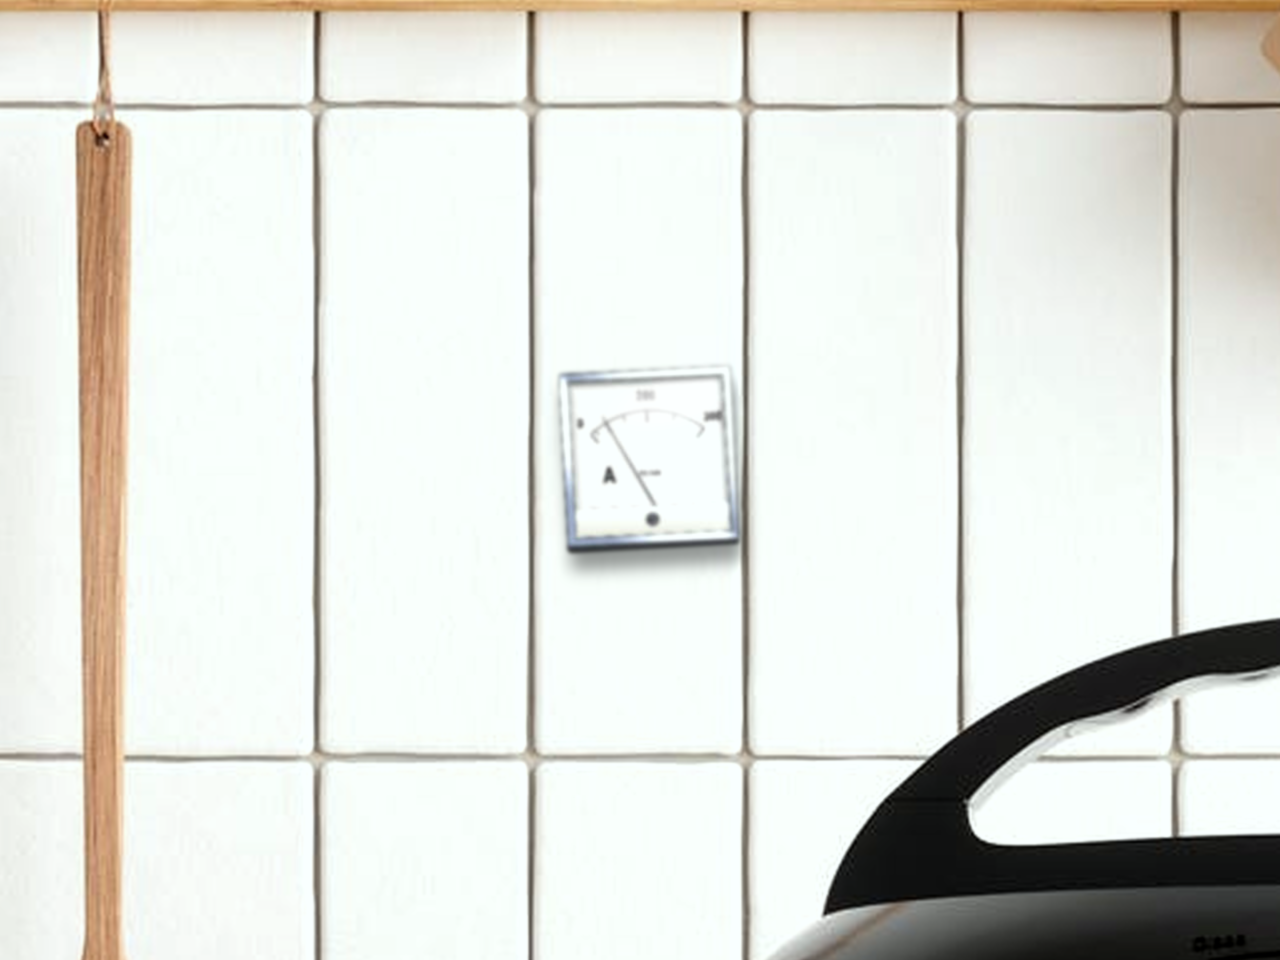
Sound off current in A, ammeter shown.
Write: 100 A
